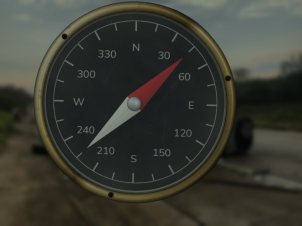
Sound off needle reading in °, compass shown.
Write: 45 °
